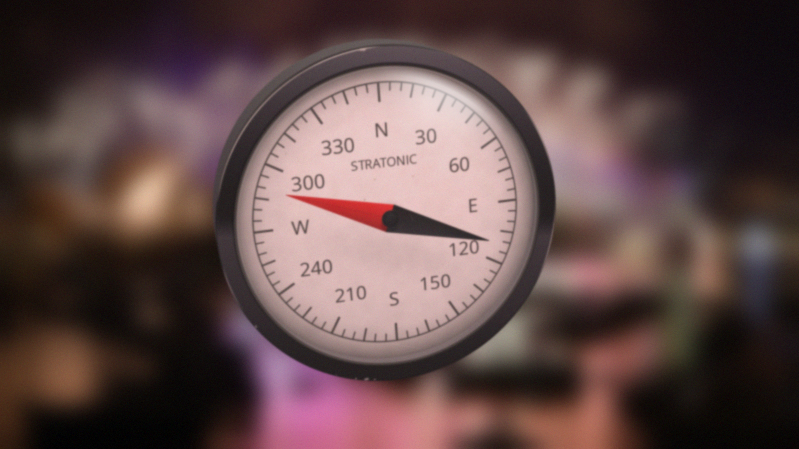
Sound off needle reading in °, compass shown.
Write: 290 °
